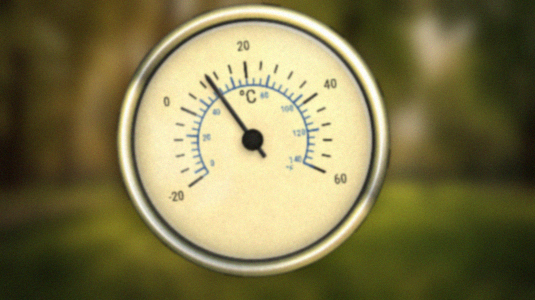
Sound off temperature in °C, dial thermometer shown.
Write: 10 °C
